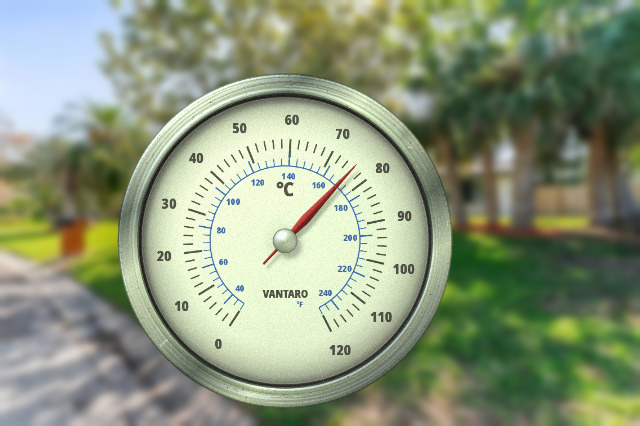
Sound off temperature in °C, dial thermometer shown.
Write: 76 °C
